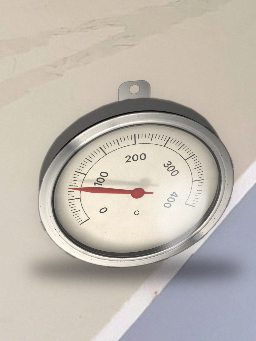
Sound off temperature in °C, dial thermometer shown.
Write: 75 °C
